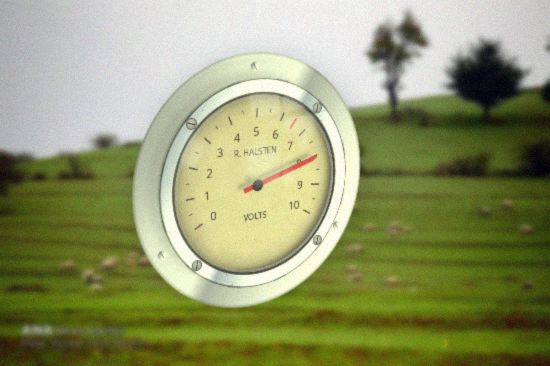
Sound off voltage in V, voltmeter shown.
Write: 8 V
